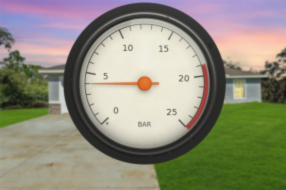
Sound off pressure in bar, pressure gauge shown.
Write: 4 bar
